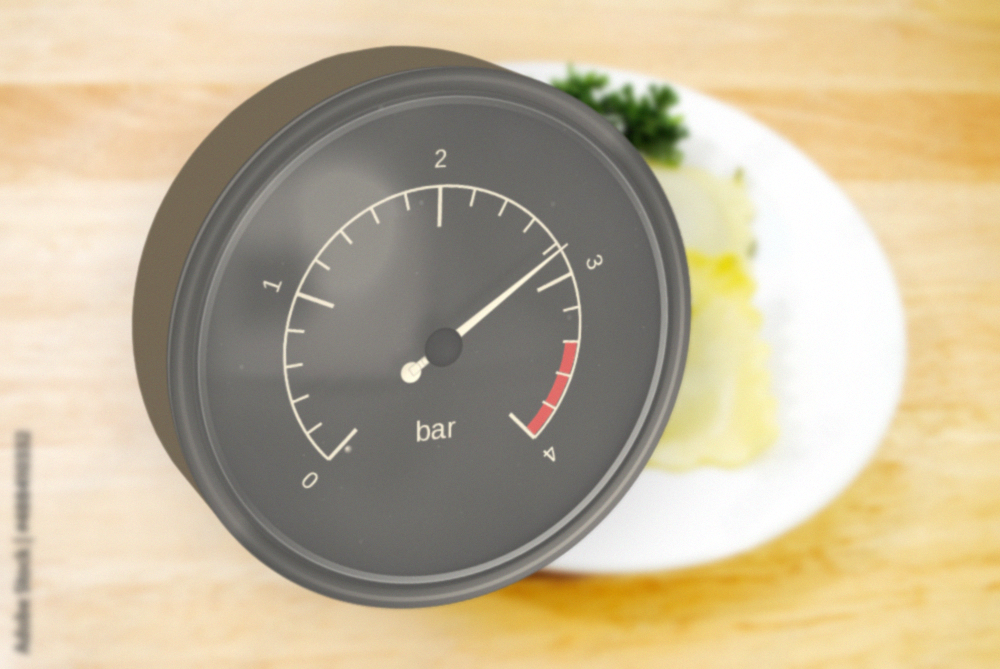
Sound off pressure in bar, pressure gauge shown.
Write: 2.8 bar
